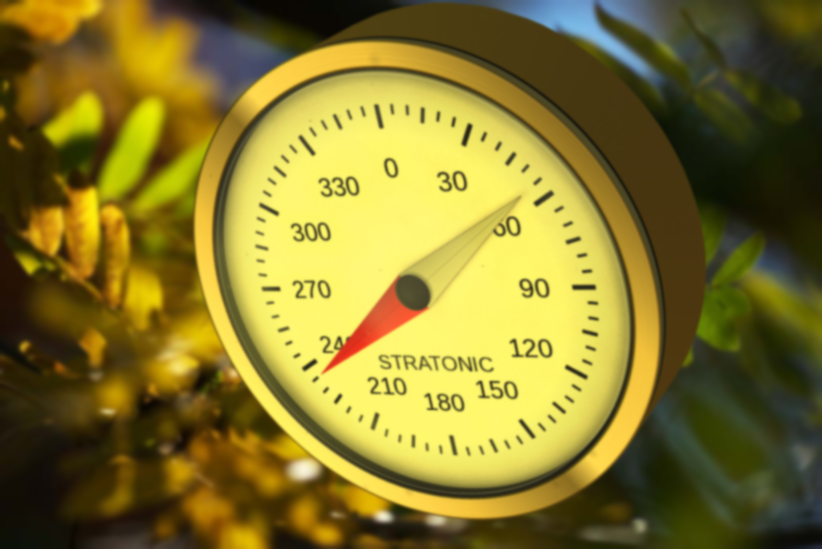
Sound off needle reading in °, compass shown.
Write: 235 °
